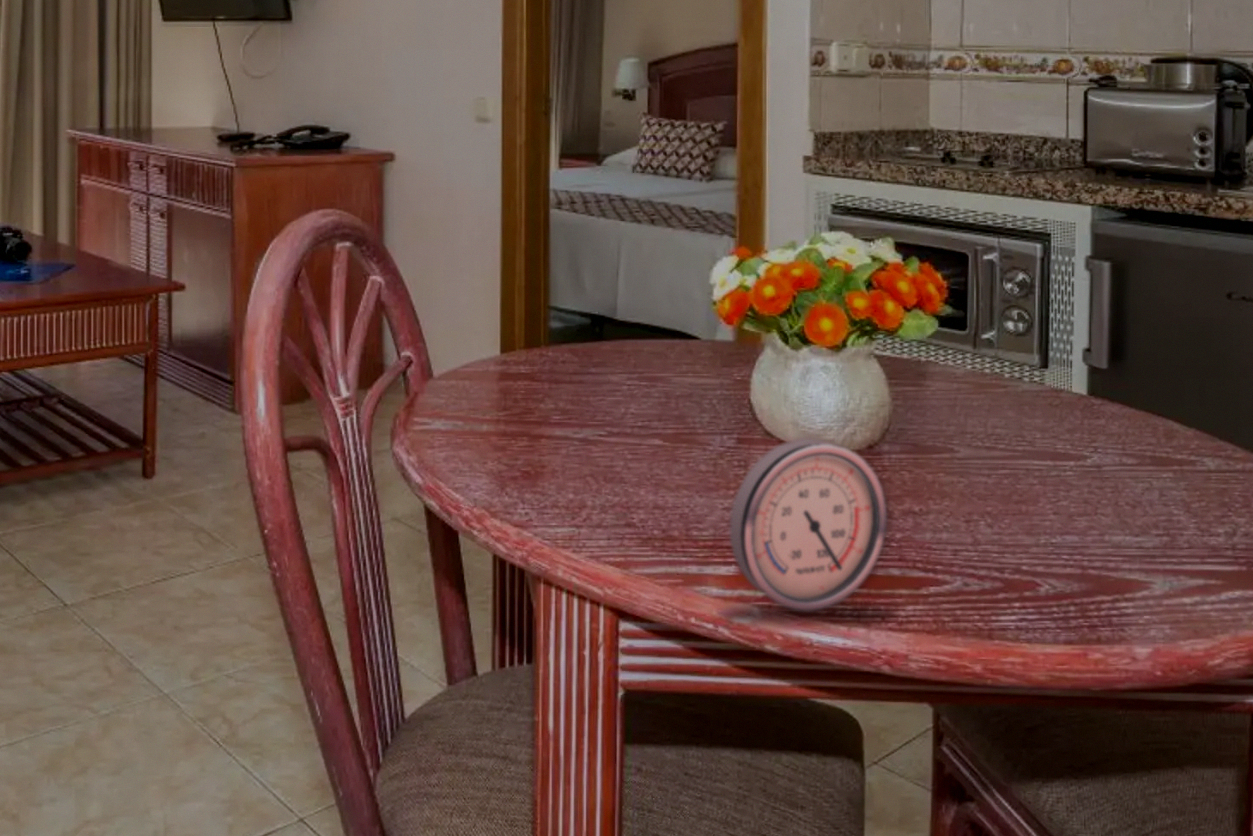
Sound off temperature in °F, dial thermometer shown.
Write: 116 °F
